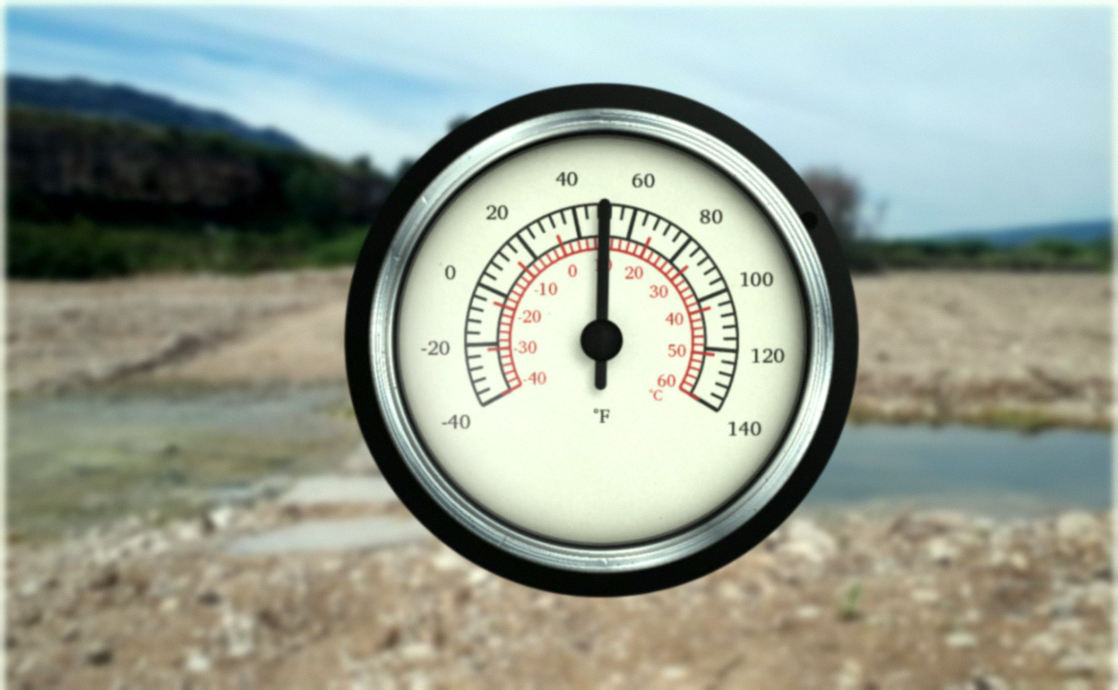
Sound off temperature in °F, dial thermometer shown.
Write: 50 °F
